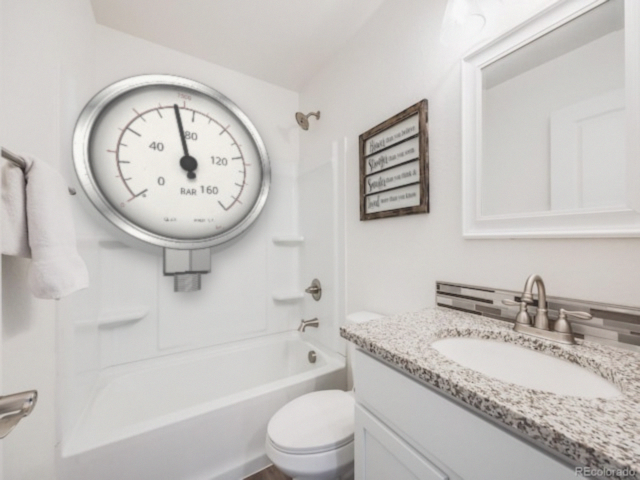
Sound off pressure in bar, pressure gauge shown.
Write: 70 bar
